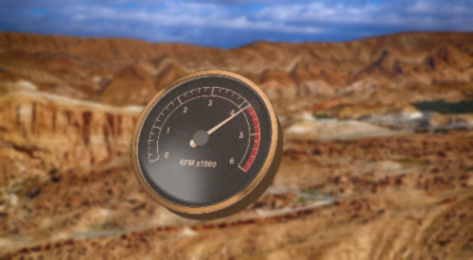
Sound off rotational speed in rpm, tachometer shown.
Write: 4200 rpm
